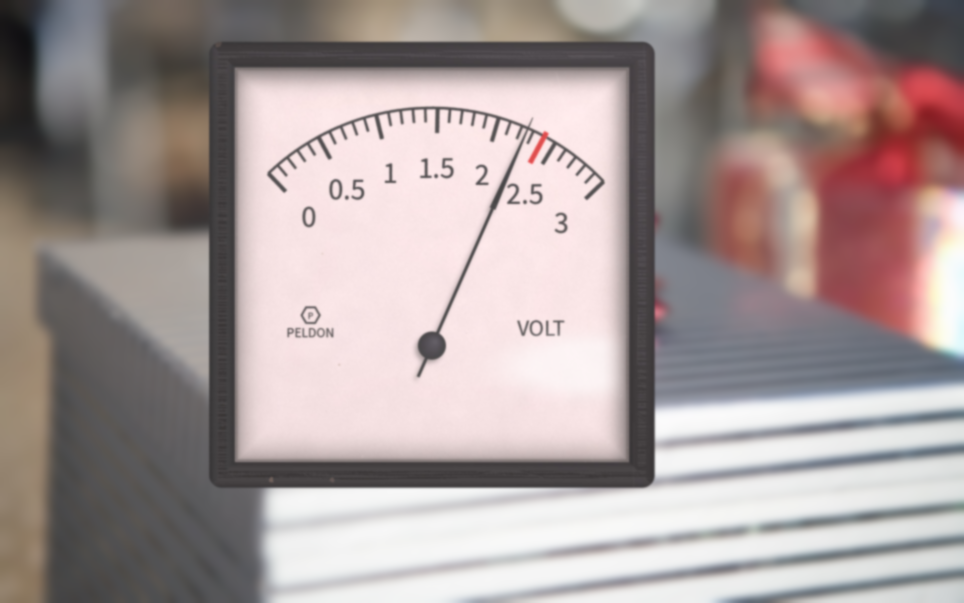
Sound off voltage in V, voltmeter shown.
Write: 2.25 V
